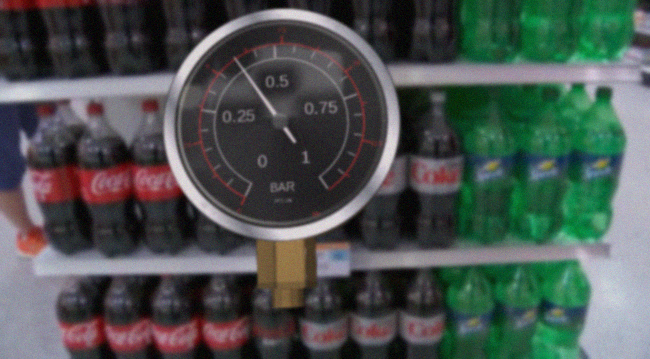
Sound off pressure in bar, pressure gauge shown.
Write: 0.4 bar
